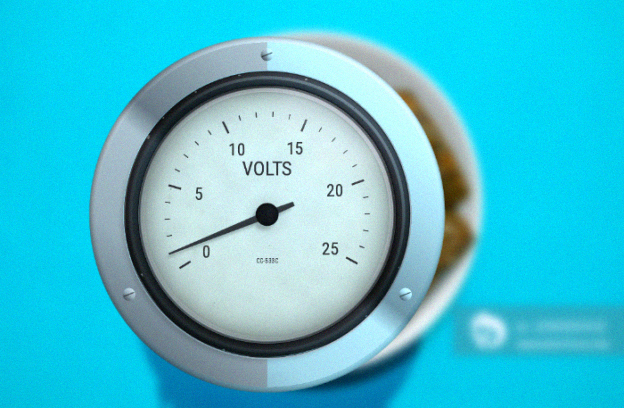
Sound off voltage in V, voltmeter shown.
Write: 1 V
